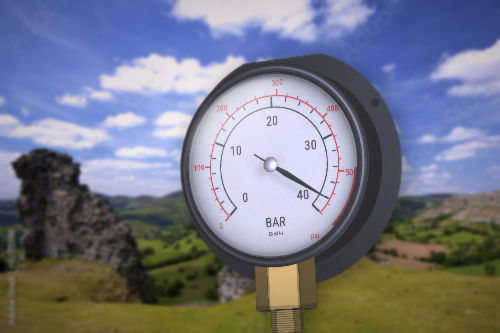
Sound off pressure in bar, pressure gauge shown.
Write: 38 bar
